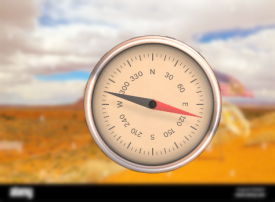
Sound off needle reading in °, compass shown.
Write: 105 °
